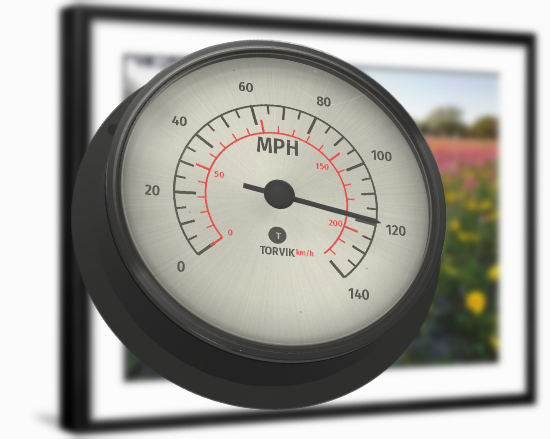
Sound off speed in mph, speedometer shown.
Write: 120 mph
